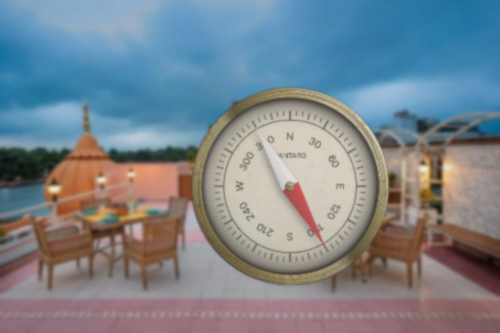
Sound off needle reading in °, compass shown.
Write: 150 °
